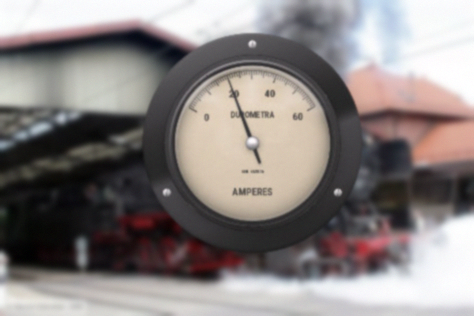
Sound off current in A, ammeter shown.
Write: 20 A
